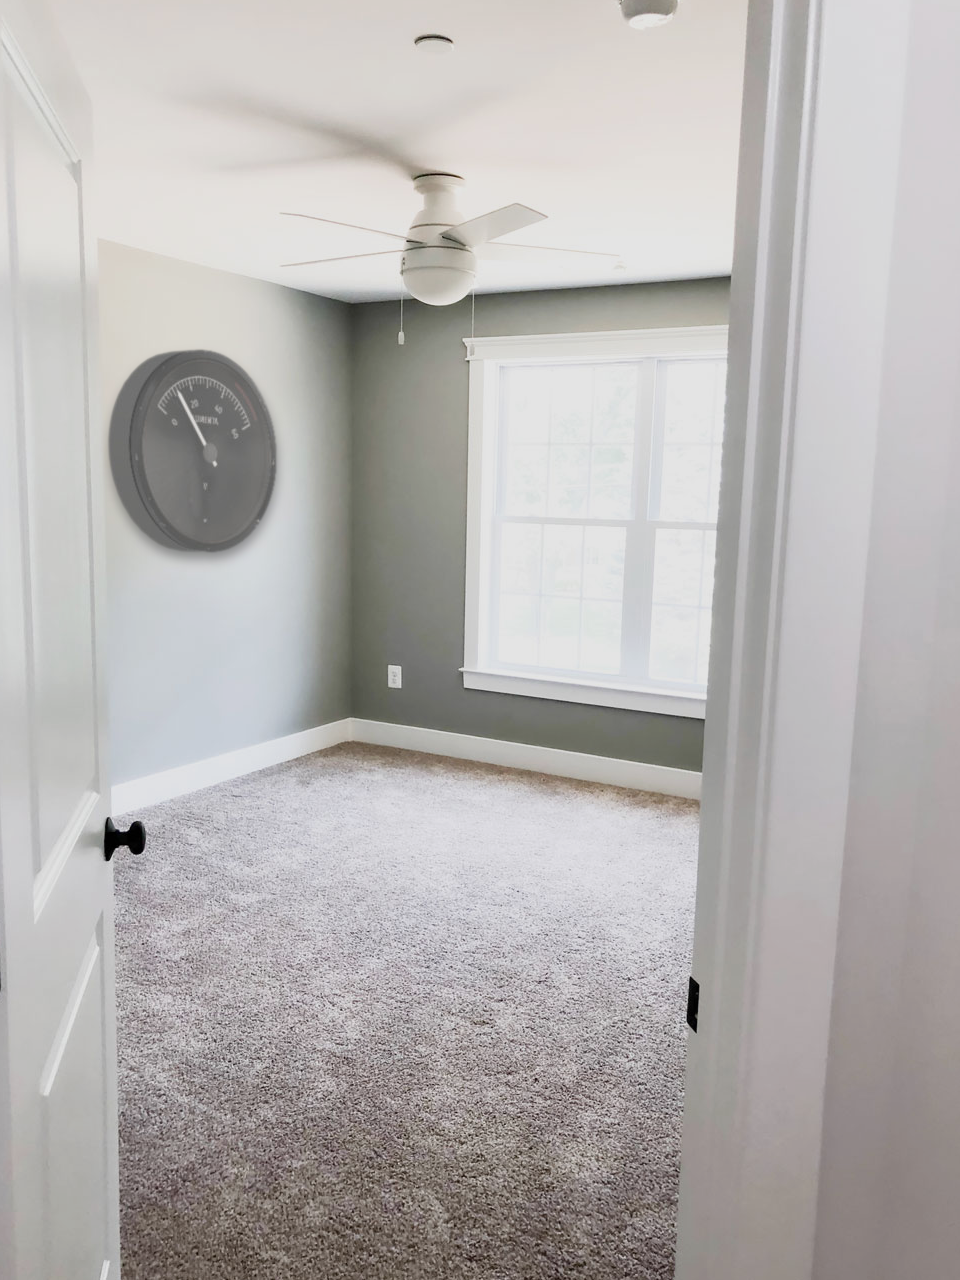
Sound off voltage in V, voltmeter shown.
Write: 10 V
